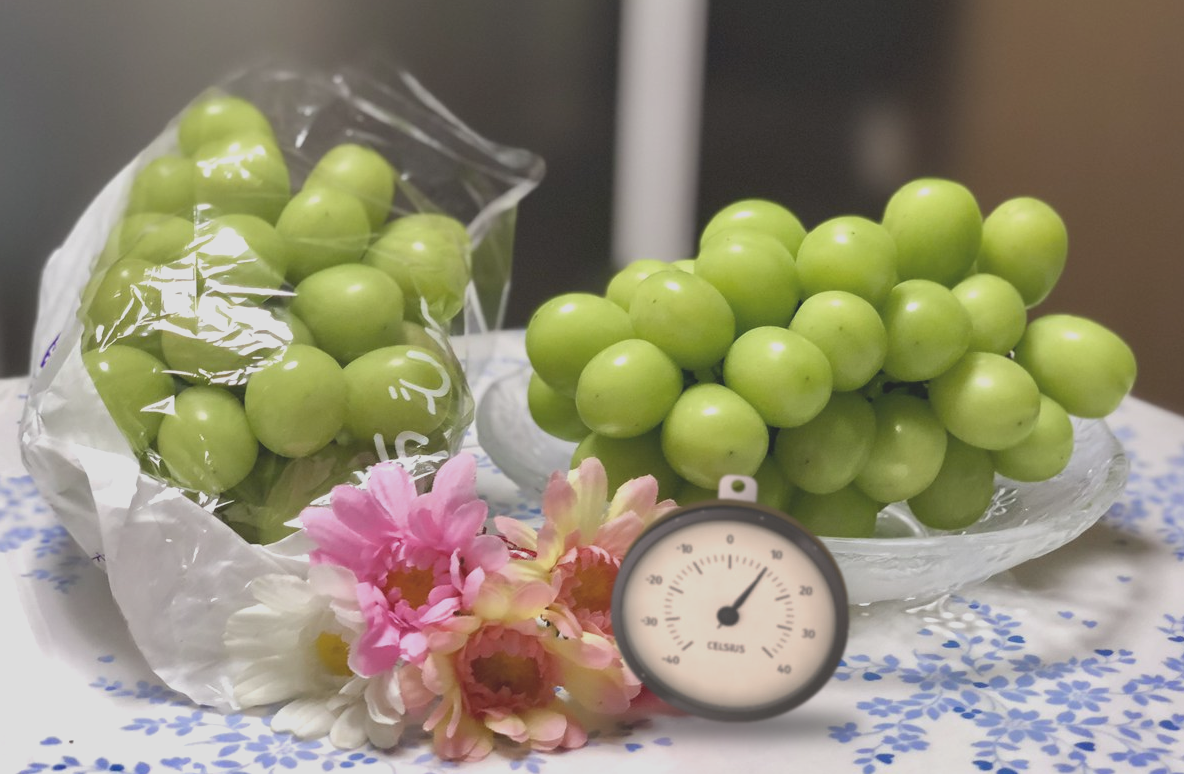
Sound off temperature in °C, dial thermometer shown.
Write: 10 °C
